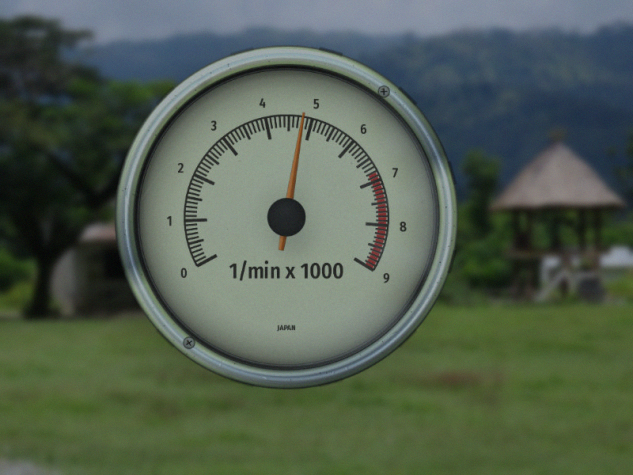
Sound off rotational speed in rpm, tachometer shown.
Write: 4800 rpm
